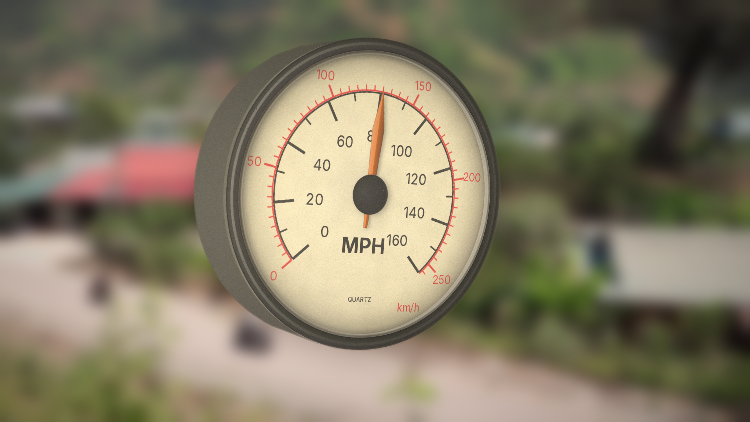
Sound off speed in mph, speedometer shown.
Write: 80 mph
